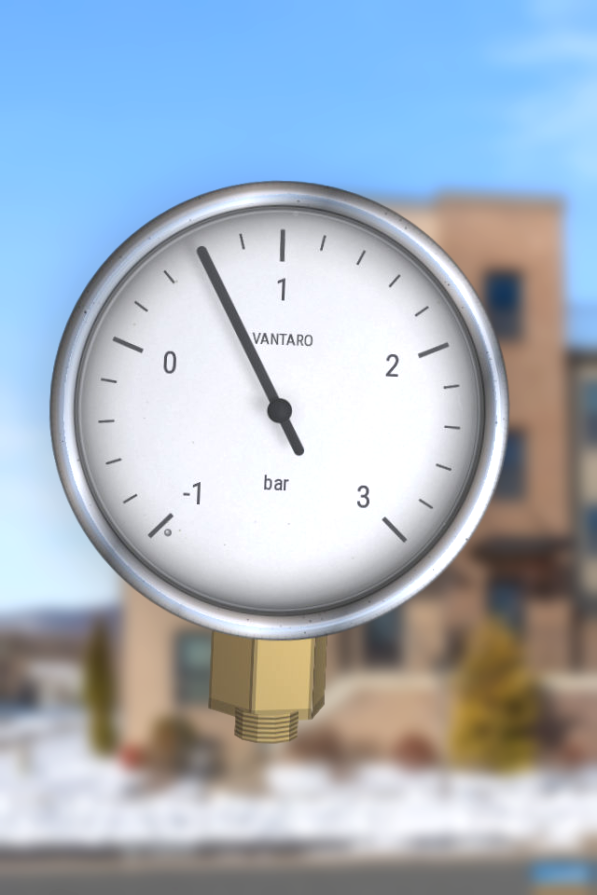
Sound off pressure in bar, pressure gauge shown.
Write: 0.6 bar
